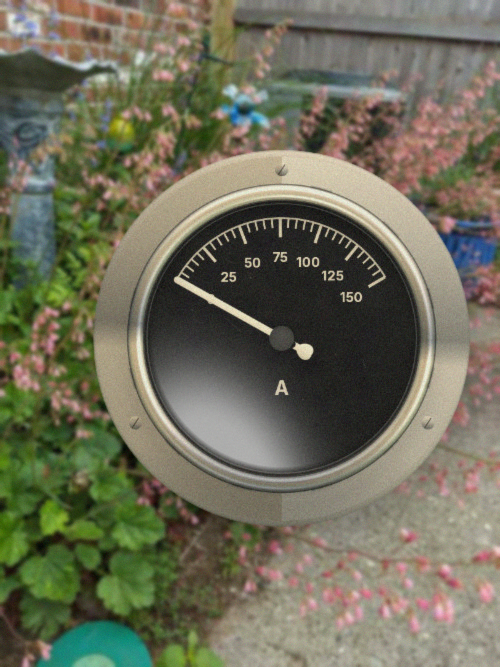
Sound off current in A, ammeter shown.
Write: 0 A
